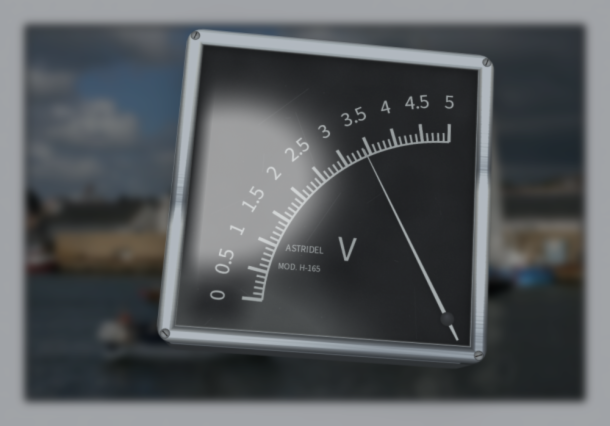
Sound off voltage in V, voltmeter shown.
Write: 3.4 V
